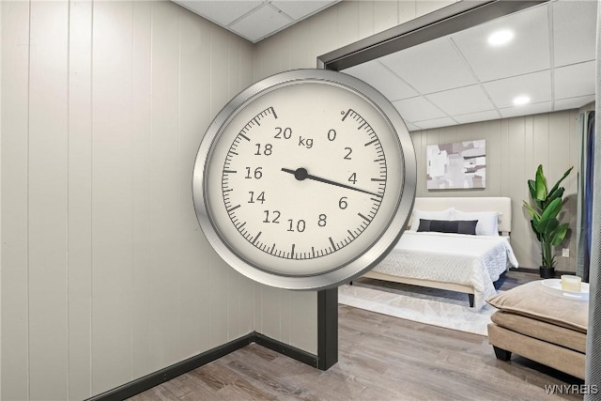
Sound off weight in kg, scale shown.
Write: 4.8 kg
